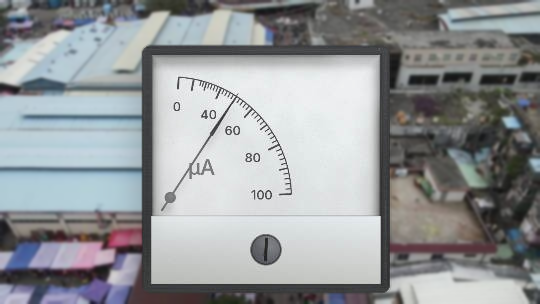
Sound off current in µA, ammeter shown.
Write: 50 µA
